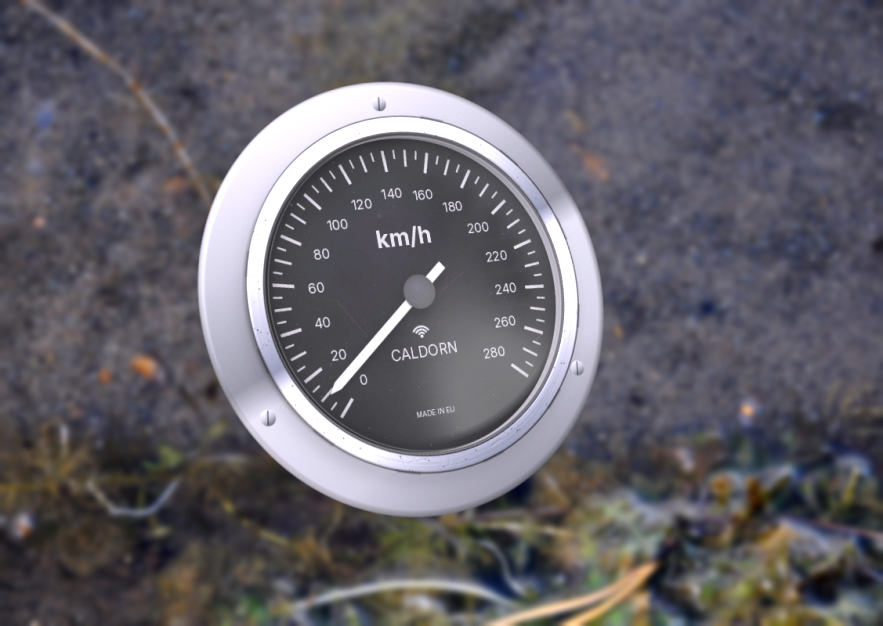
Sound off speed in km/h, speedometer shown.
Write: 10 km/h
